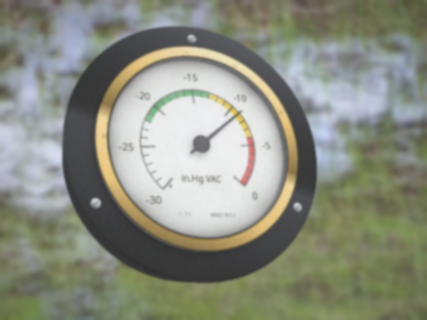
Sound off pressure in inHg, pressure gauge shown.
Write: -9 inHg
